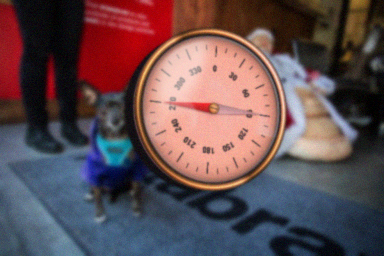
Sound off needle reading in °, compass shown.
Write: 270 °
